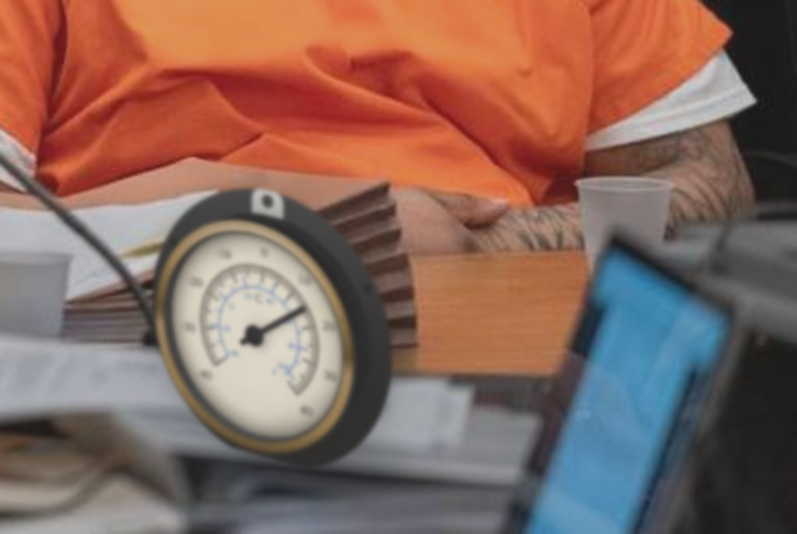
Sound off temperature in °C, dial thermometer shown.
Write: 15 °C
